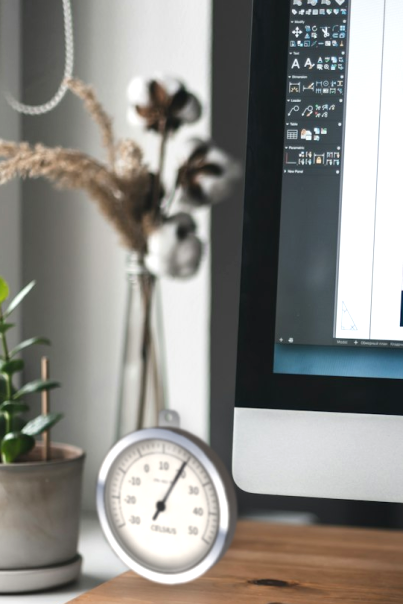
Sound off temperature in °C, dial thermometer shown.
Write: 20 °C
